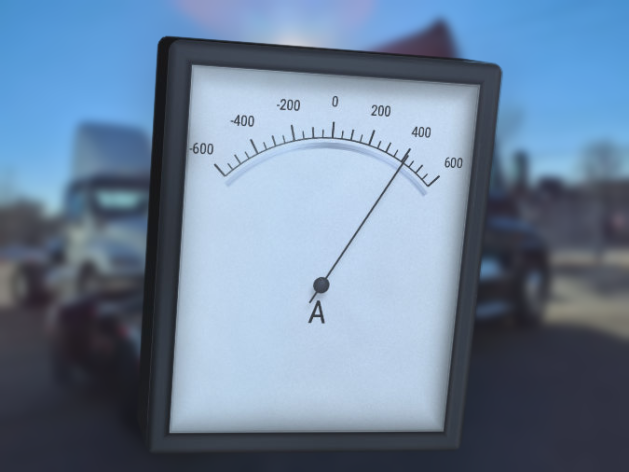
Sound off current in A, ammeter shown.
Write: 400 A
